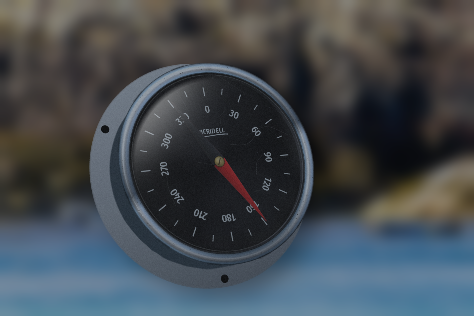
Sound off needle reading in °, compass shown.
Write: 150 °
